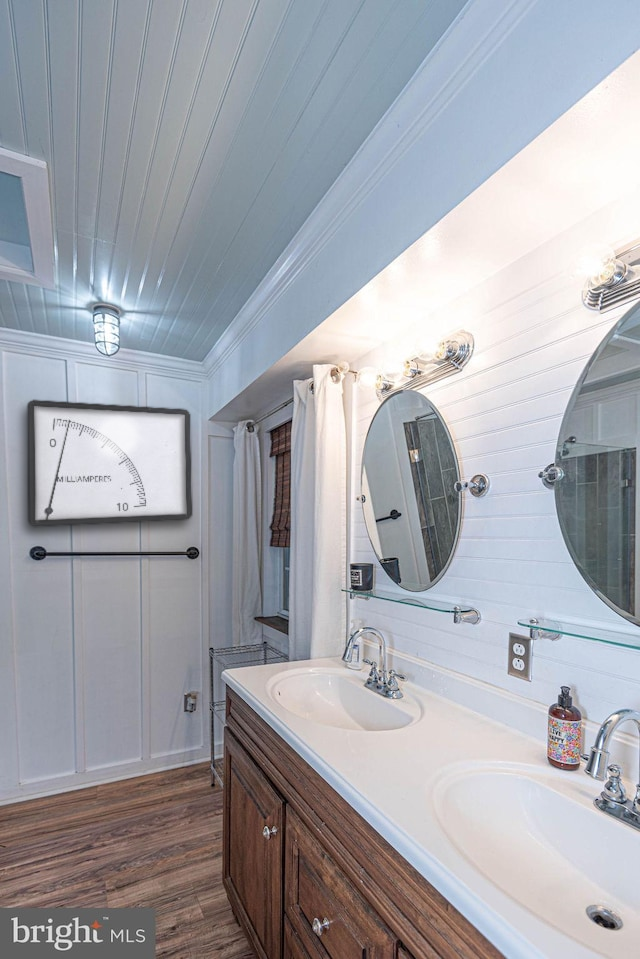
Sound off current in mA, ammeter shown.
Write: 1 mA
